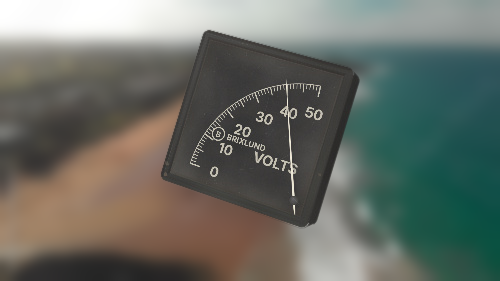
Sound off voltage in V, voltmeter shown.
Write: 40 V
